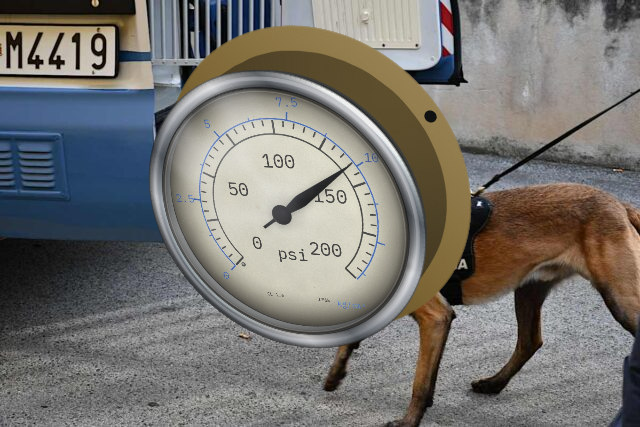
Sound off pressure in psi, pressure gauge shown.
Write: 140 psi
